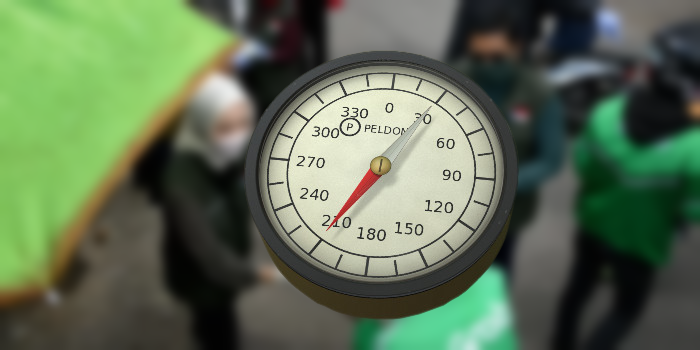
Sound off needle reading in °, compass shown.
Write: 210 °
